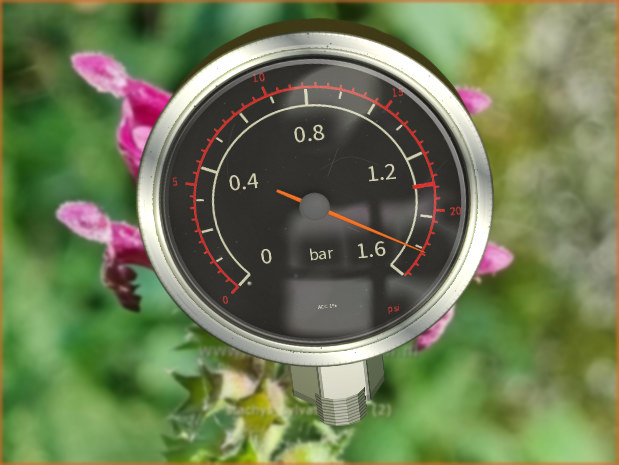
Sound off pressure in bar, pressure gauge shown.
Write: 1.5 bar
